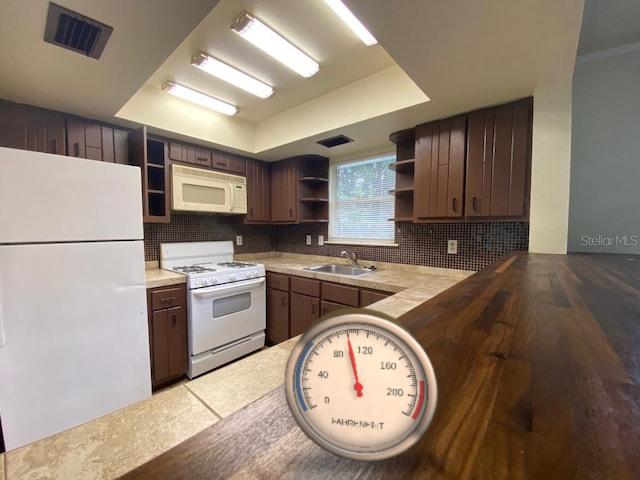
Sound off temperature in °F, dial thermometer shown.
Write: 100 °F
